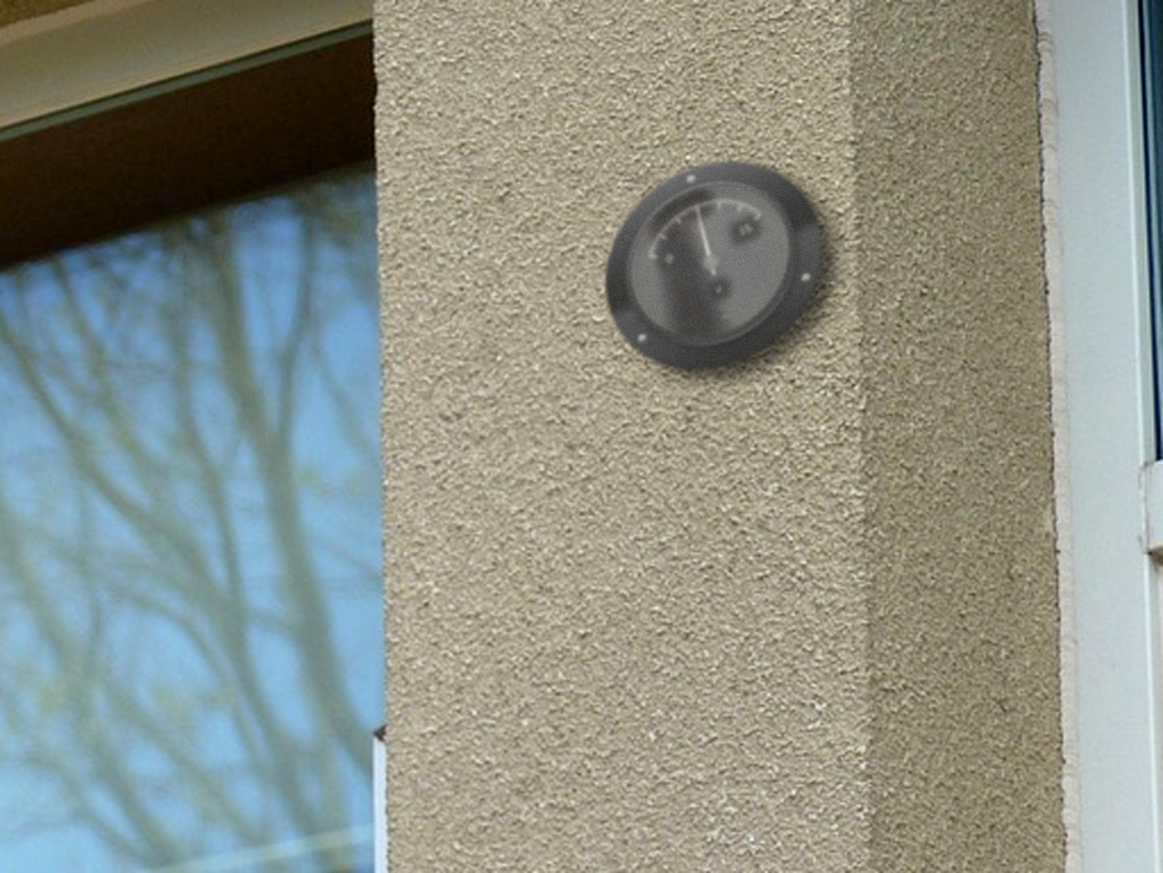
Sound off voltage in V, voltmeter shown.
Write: 7.5 V
